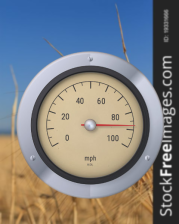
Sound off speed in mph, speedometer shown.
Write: 87.5 mph
